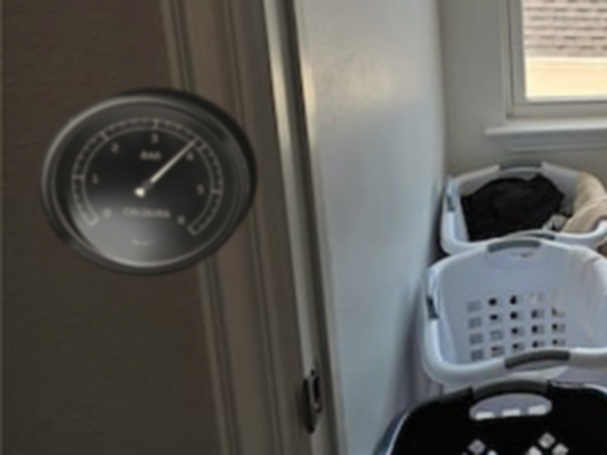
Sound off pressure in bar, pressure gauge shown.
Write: 3.8 bar
